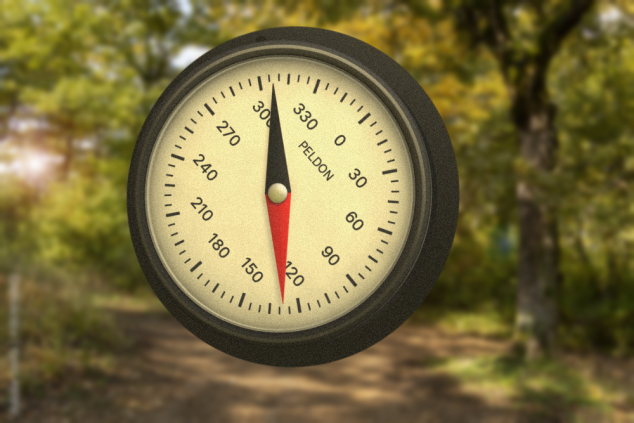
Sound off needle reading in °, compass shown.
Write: 127.5 °
